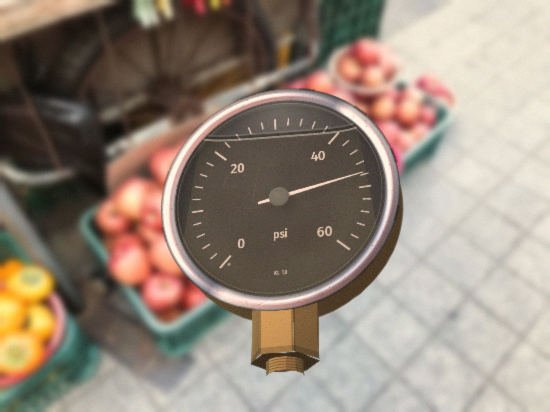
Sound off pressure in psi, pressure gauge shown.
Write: 48 psi
